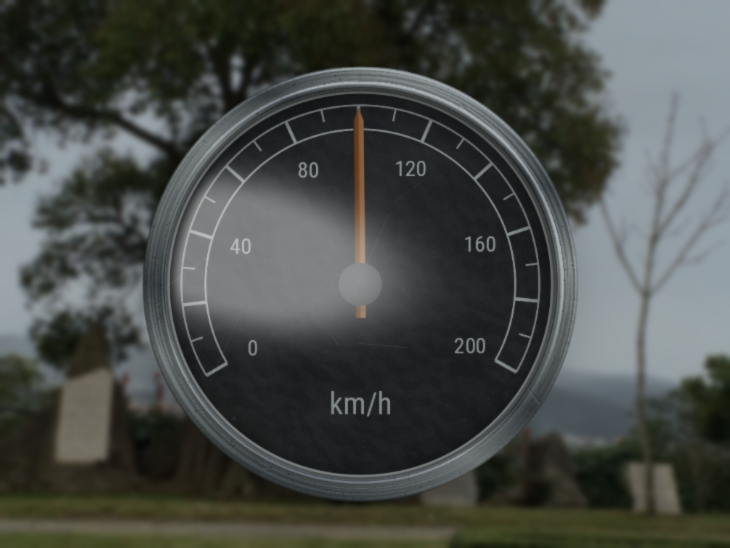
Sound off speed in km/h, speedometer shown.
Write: 100 km/h
